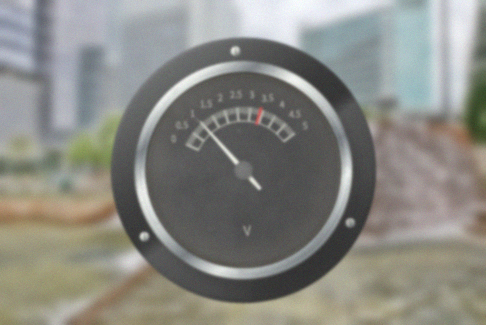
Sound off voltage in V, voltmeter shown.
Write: 1 V
